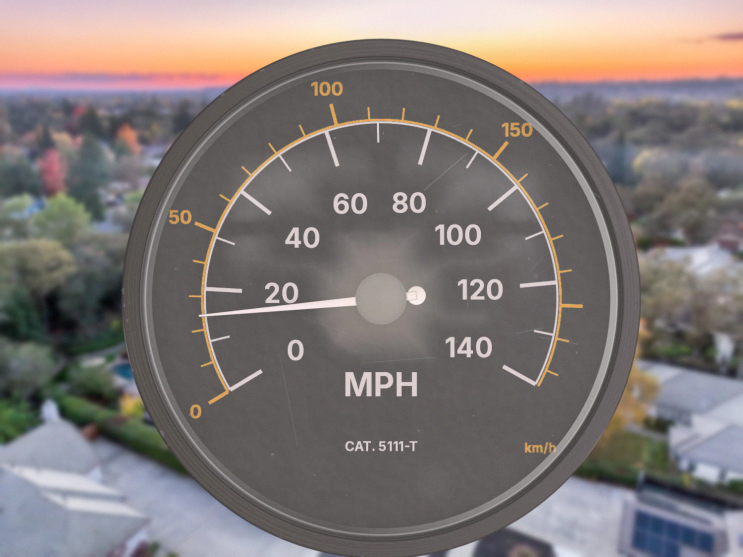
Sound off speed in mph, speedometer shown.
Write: 15 mph
